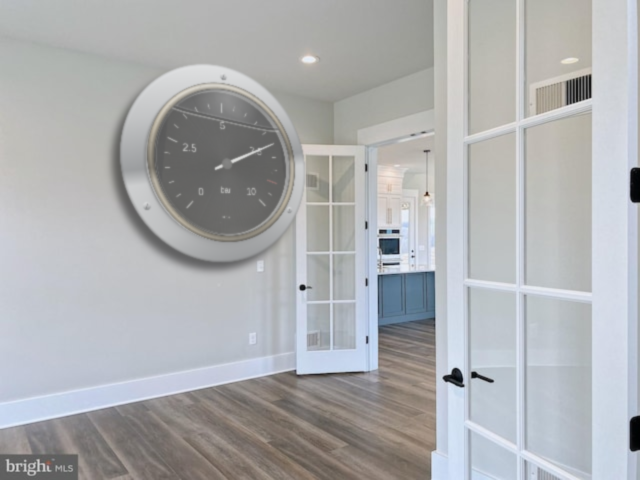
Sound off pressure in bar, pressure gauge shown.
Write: 7.5 bar
